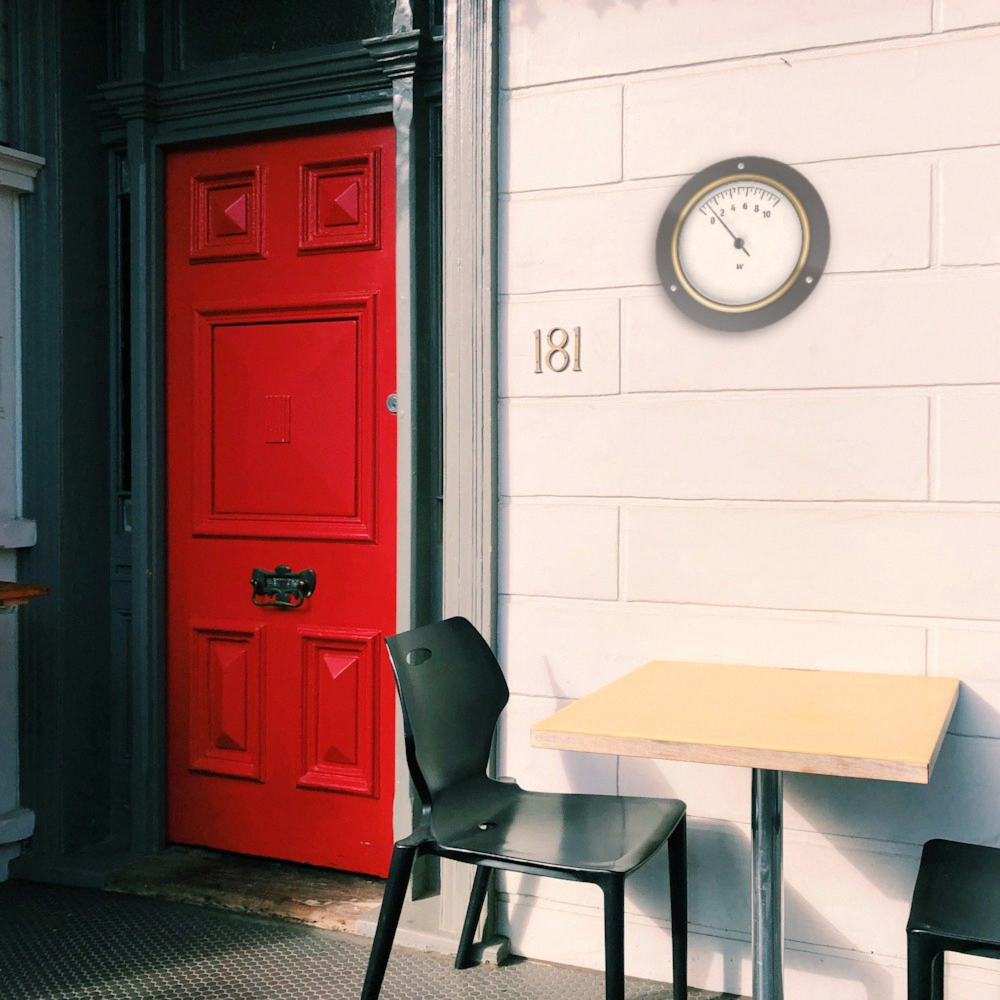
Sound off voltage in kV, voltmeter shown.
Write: 1 kV
